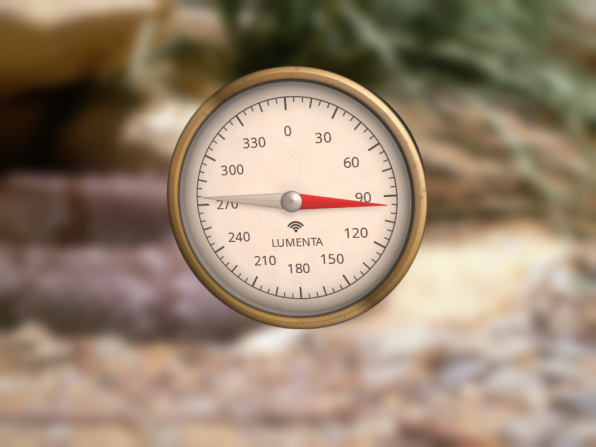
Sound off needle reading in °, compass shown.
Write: 95 °
